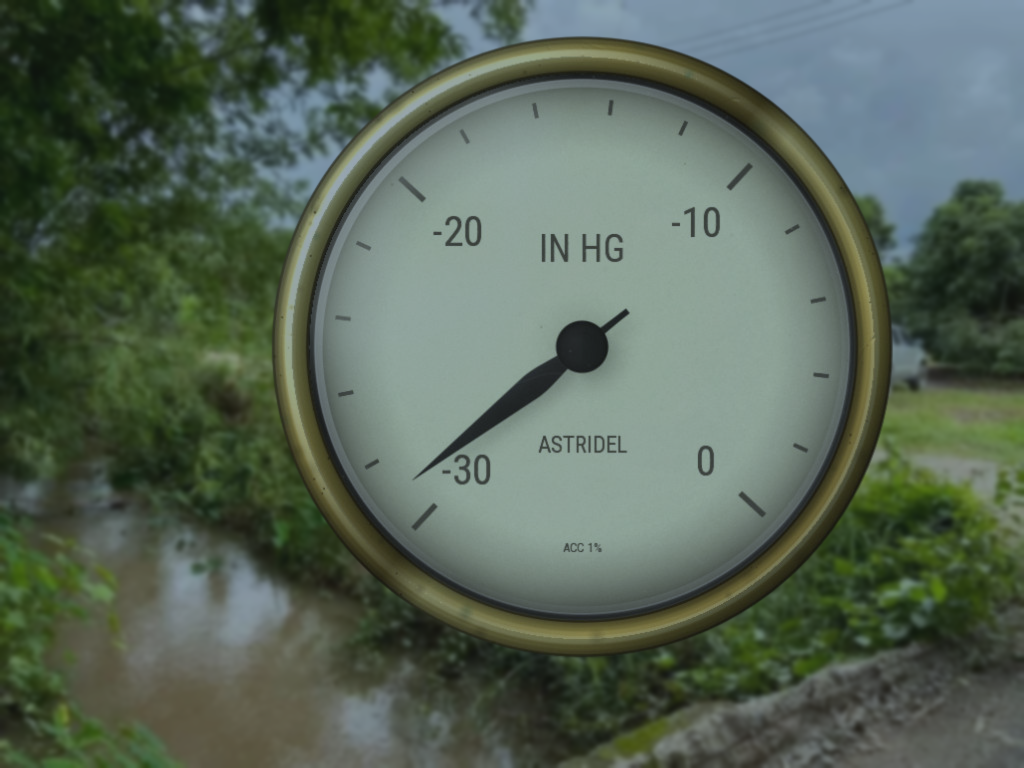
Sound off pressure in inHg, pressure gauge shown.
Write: -29 inHg
